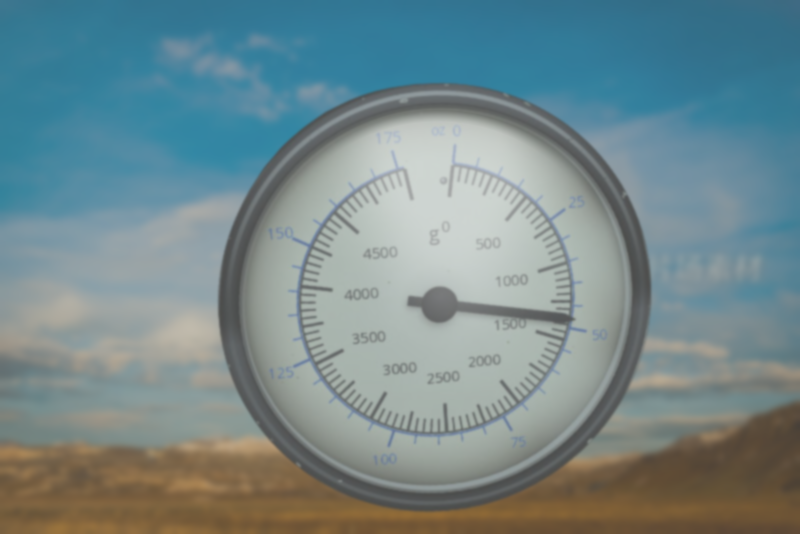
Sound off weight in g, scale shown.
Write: 1350 g
